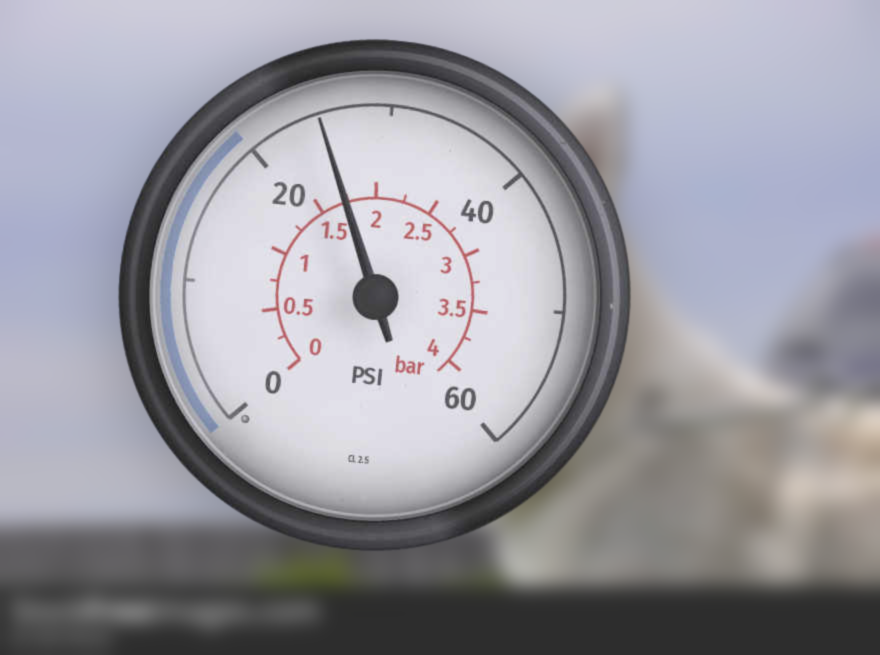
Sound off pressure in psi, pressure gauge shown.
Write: 25 psi
